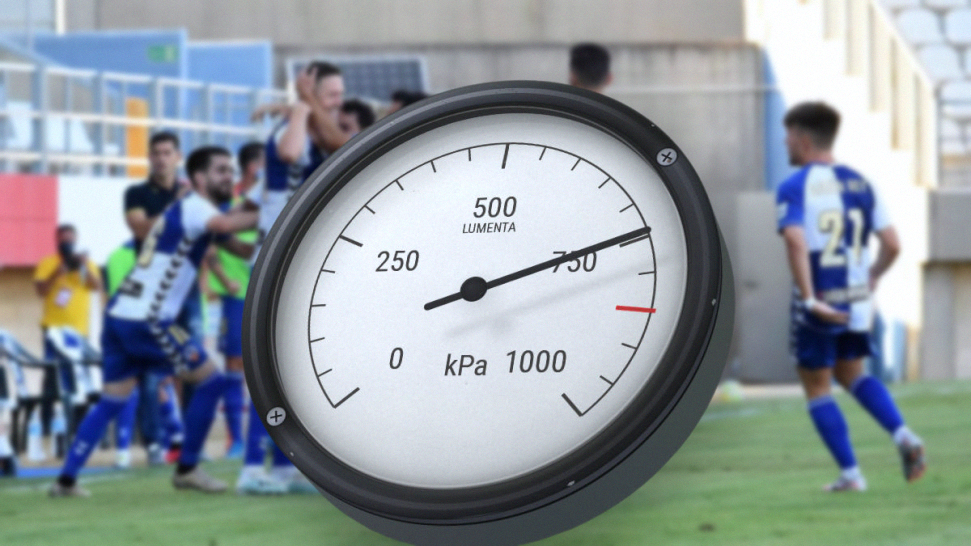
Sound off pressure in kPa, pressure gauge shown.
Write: 750 kPa
